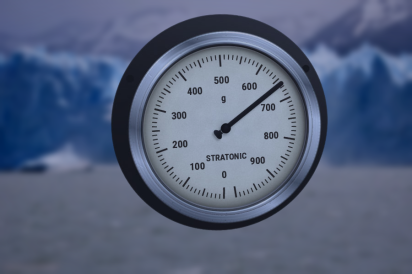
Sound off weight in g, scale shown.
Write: 660 g
